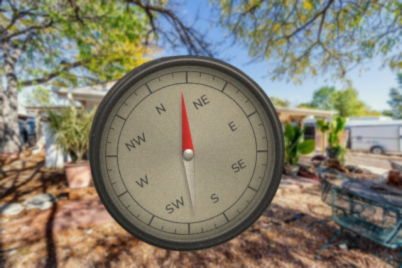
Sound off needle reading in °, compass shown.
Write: 25 °
